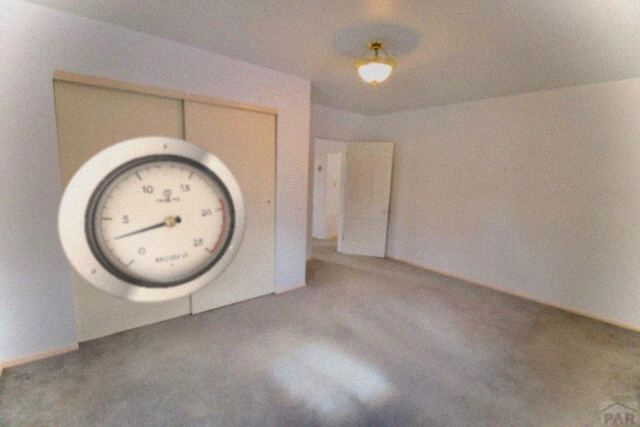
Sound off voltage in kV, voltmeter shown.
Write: 3 kV
